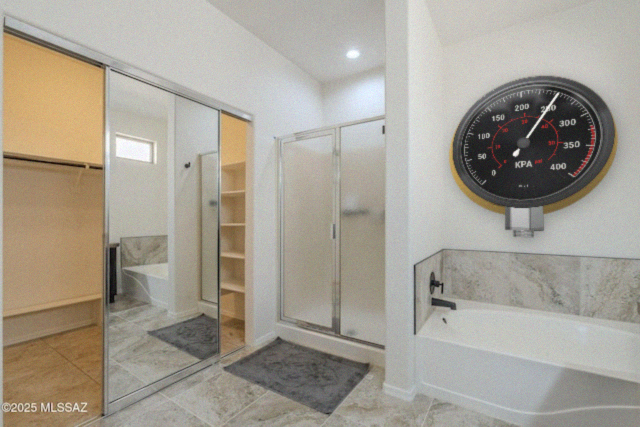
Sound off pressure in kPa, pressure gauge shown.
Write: 250 kPa
